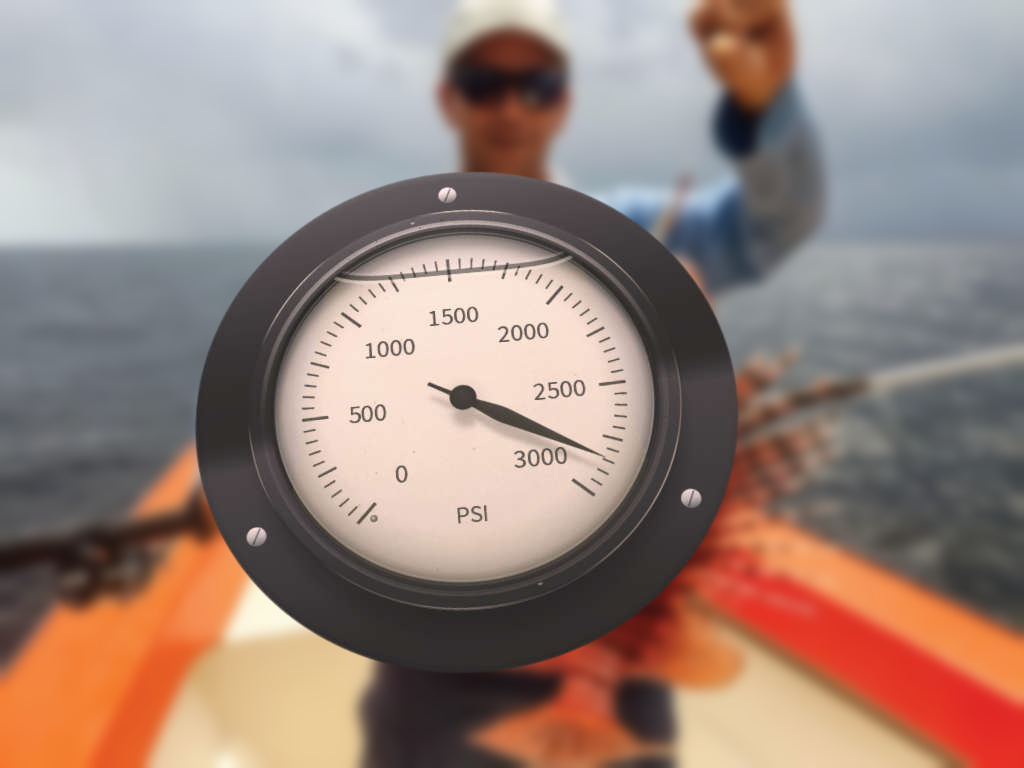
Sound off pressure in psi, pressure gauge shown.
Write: 2850 psi
